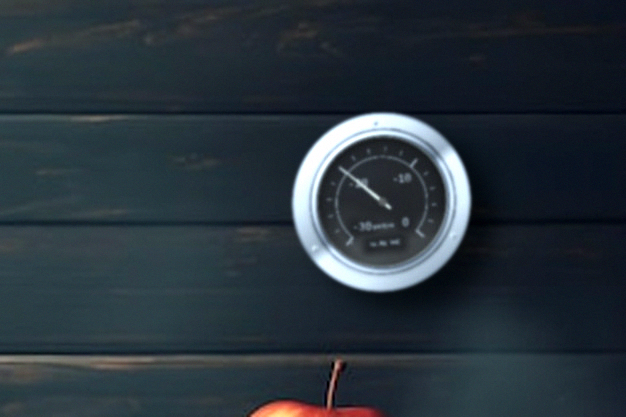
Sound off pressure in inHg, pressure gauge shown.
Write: -20 inHg
